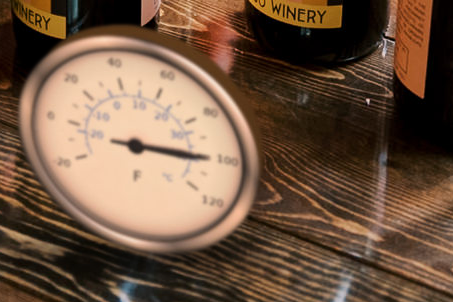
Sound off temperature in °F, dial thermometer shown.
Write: 100 °F
